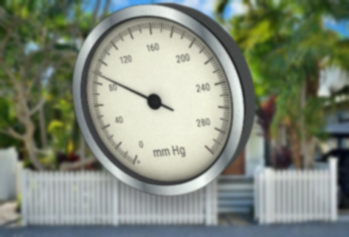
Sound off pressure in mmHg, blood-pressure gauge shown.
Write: 90 mmHg
